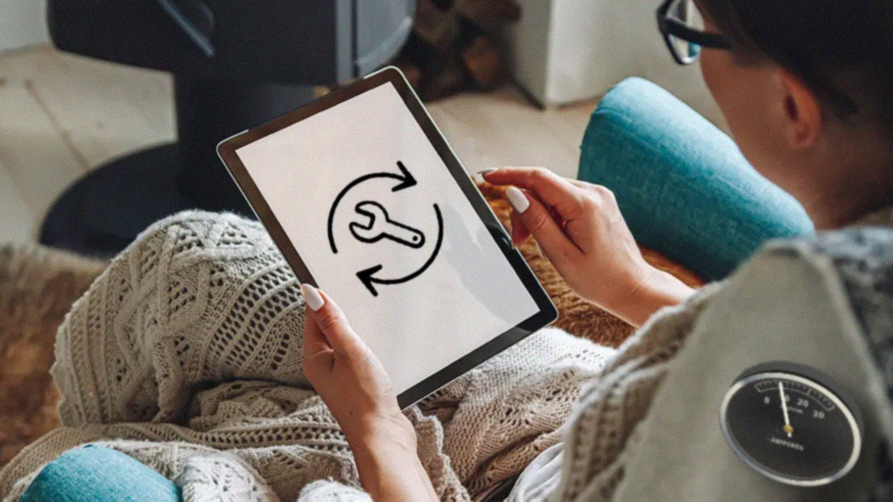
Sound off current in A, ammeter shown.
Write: 10 A
